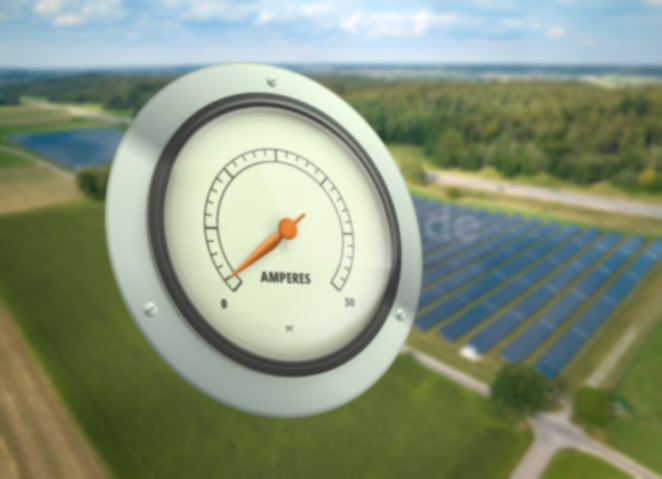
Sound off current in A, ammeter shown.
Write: 1 A
